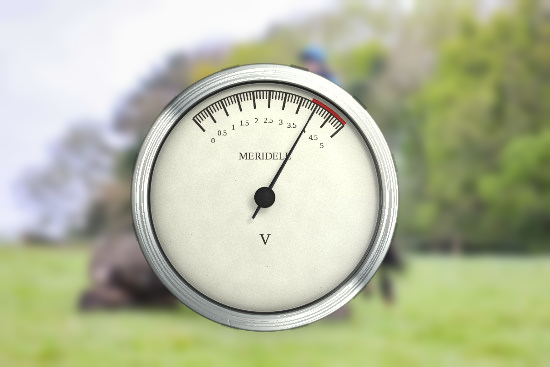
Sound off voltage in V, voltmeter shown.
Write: 4 V
